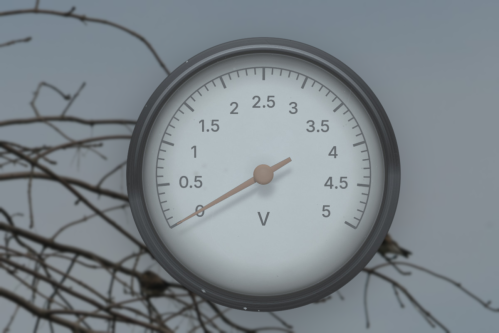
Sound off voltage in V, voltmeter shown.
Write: 0 V
